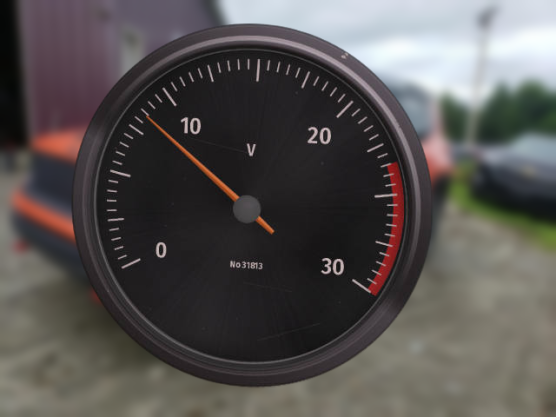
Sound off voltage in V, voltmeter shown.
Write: 8.5 V
